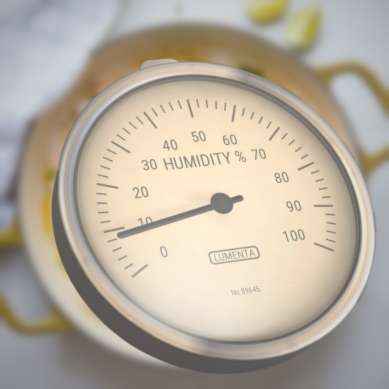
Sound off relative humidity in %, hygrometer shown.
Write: 8 %
